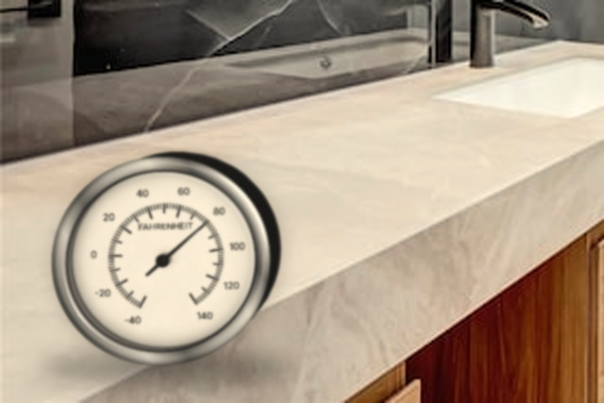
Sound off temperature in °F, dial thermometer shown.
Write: 80 °F
